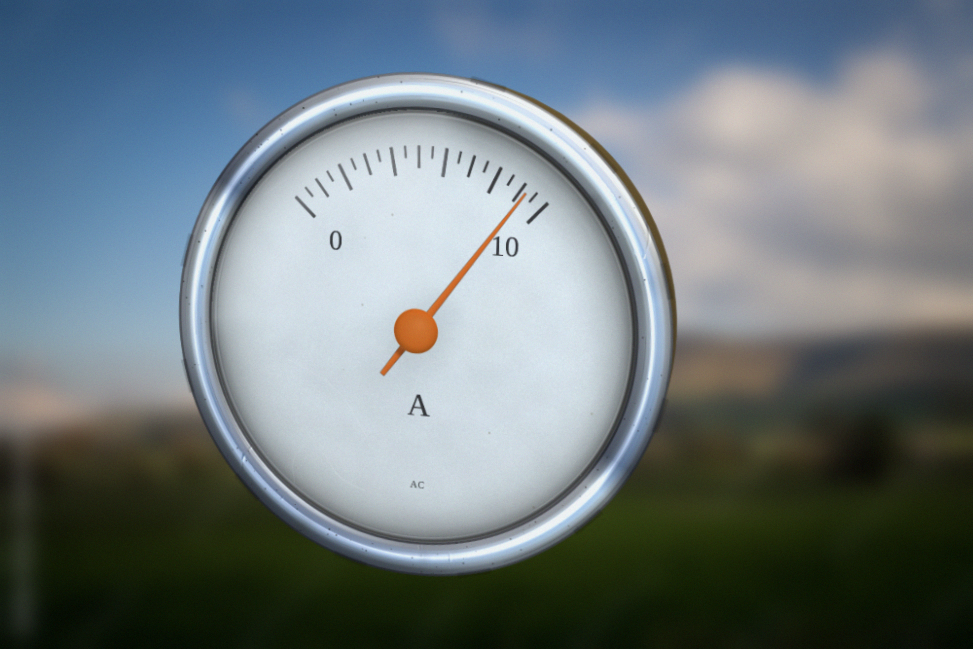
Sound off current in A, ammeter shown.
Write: 9.25 A
